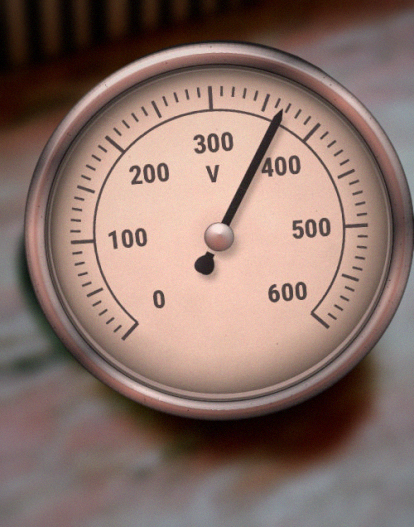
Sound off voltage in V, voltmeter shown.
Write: 365 V
